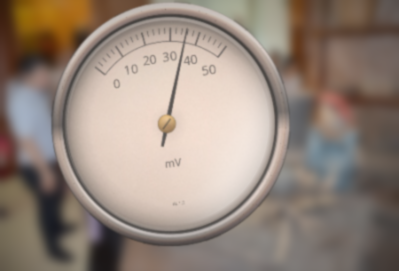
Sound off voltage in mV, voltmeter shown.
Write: 36 mV
